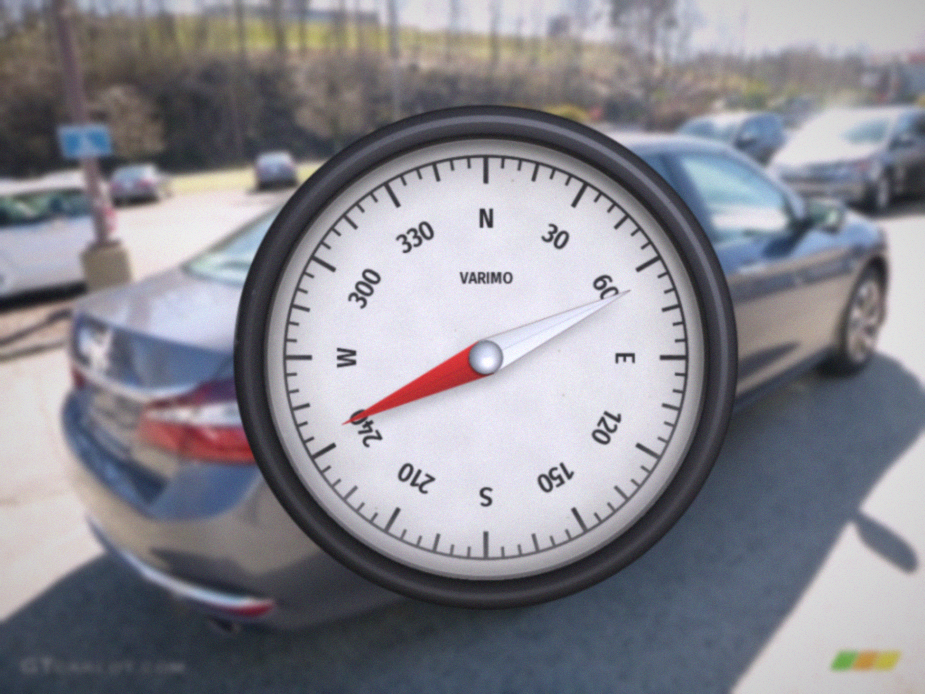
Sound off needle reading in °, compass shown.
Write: 245 °
